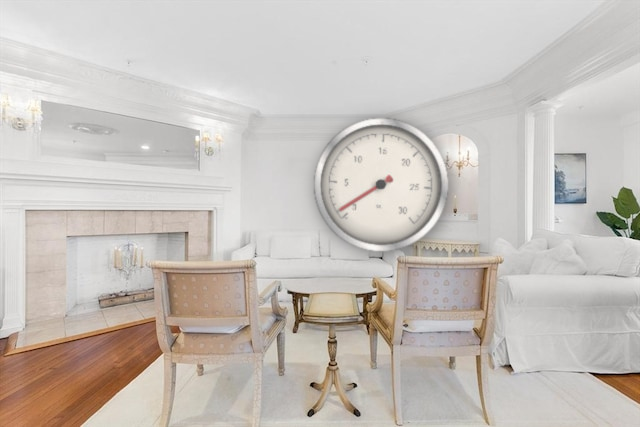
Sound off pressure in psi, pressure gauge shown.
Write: 1 psi
